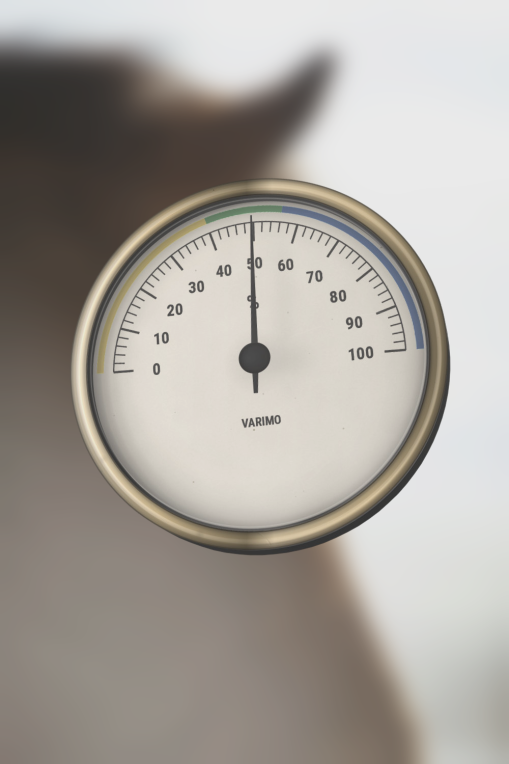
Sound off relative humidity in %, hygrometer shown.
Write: 50 %
